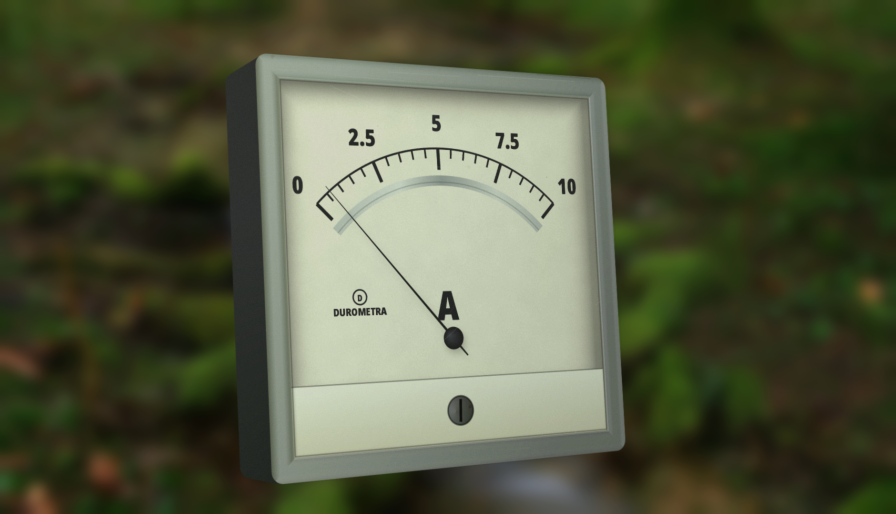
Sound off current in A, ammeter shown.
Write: 0.5 A
